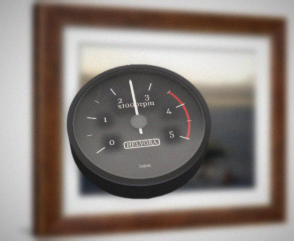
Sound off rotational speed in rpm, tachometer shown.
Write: 2500 rpm
